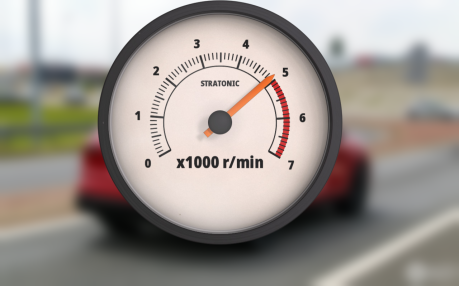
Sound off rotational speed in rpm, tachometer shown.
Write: 4900 rpm
